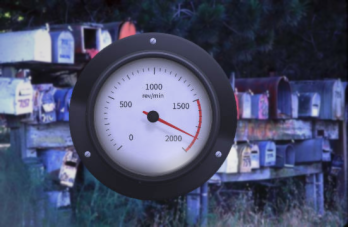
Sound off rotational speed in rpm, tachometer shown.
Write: 1850 rpm
